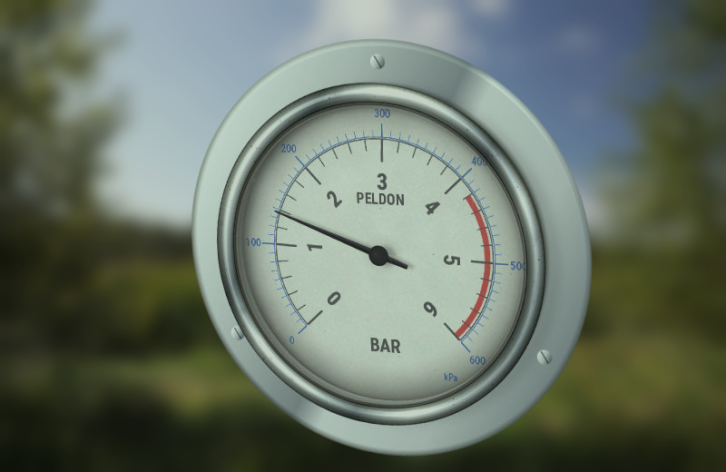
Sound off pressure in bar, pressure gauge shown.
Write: 1.4 bar
